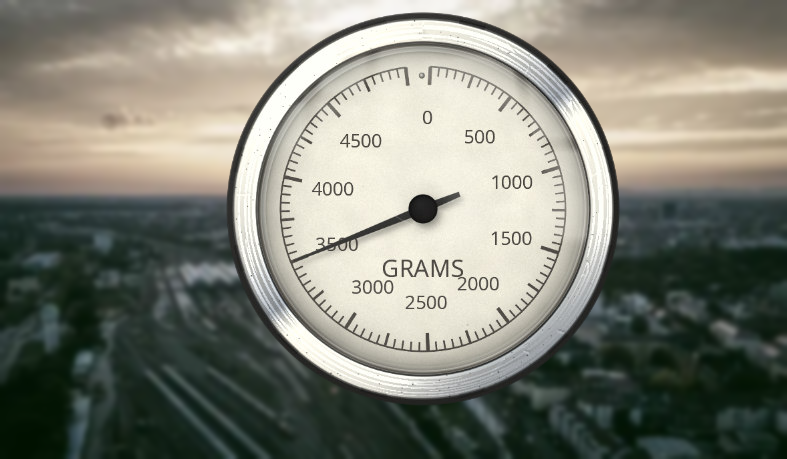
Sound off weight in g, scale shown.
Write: 3500 g
